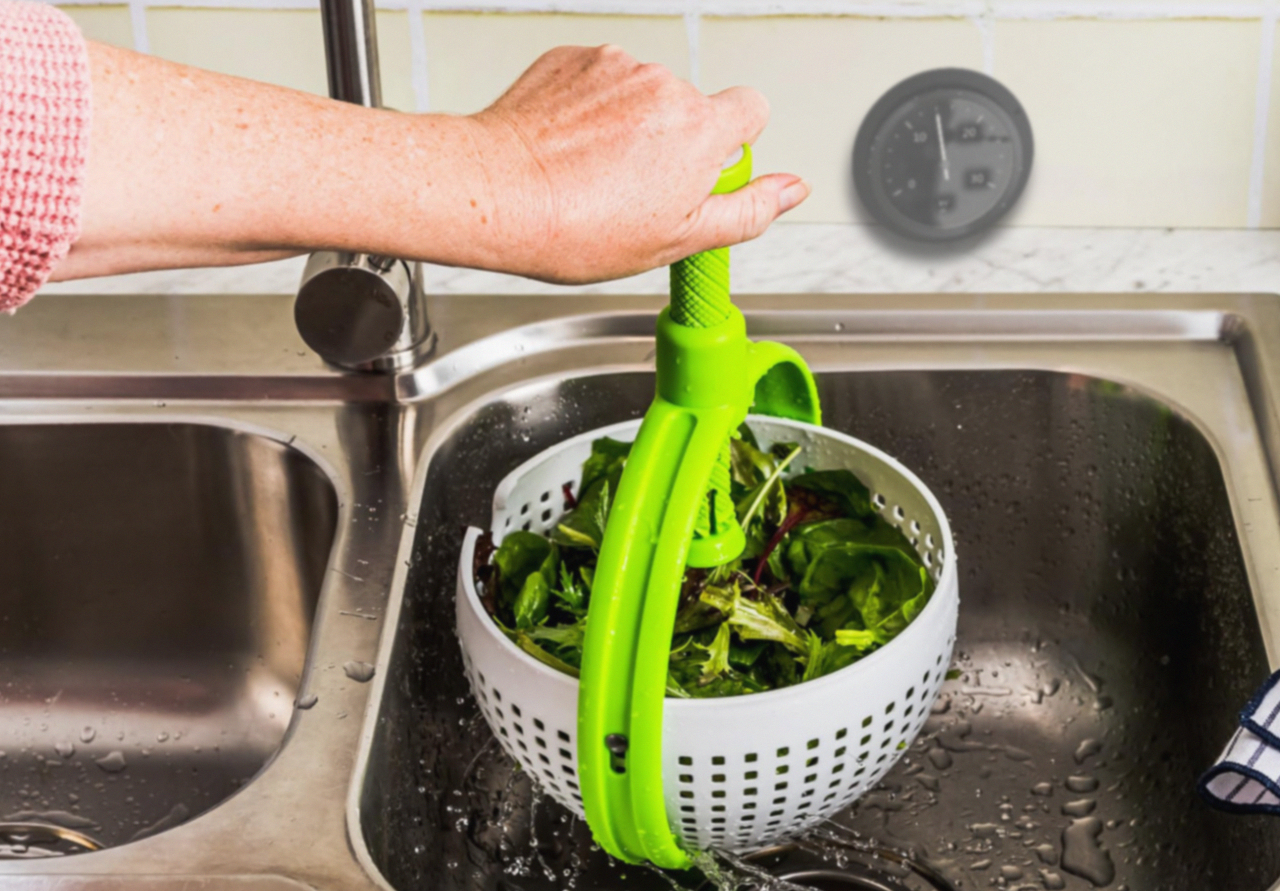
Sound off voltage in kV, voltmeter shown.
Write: 14 kV
